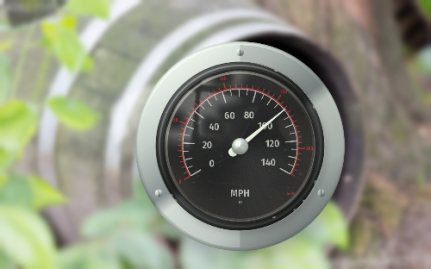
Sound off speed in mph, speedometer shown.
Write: 100 mph
